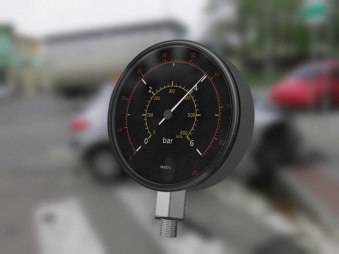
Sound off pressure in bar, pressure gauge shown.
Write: 4 bar
